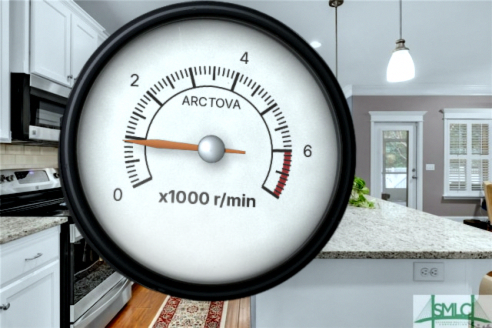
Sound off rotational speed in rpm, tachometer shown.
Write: 900 rpm
